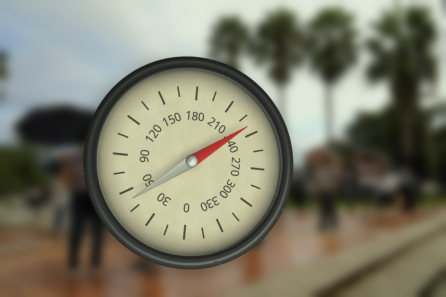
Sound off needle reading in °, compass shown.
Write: 232.5 °
